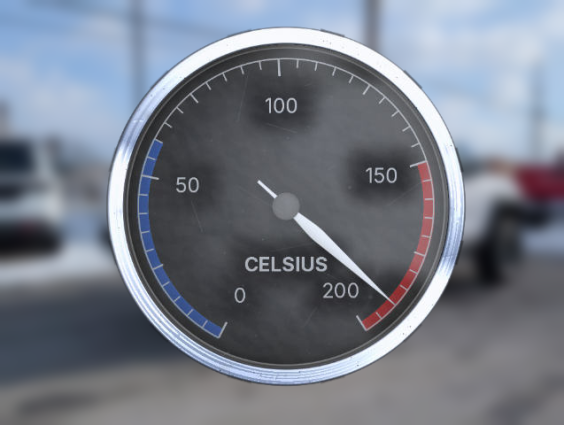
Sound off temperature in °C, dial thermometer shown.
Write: 190 °C
